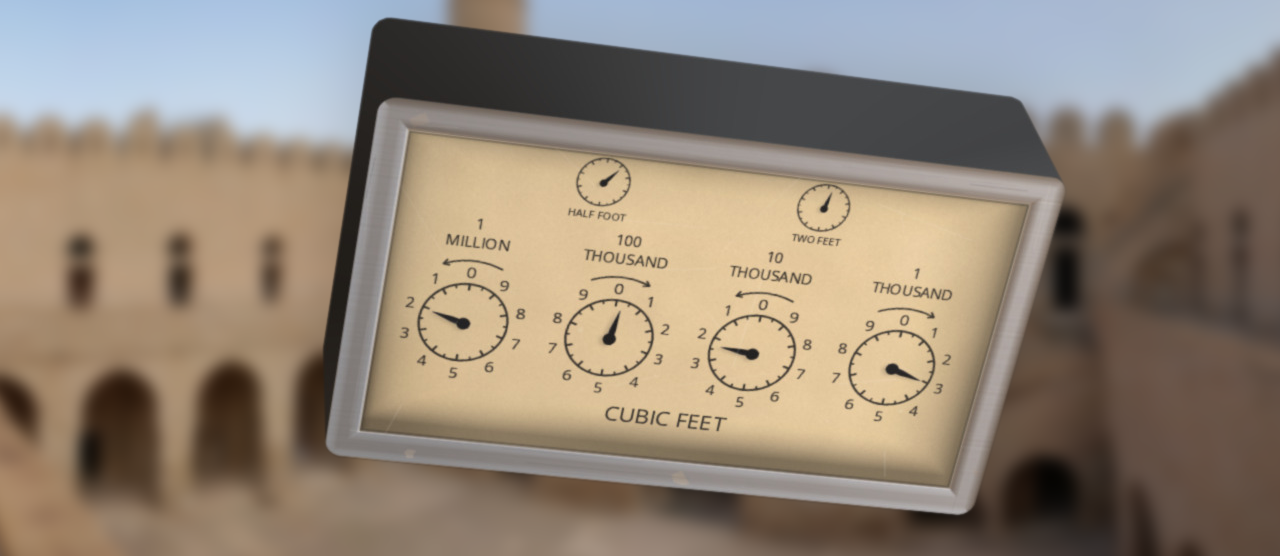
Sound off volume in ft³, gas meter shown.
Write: 202300 ft³
